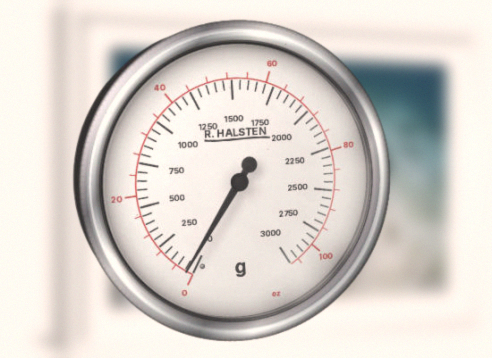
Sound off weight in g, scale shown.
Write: 50 g
